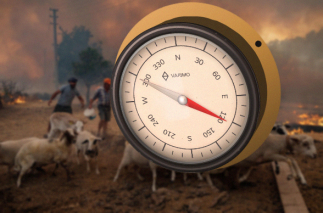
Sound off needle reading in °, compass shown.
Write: 120 °
